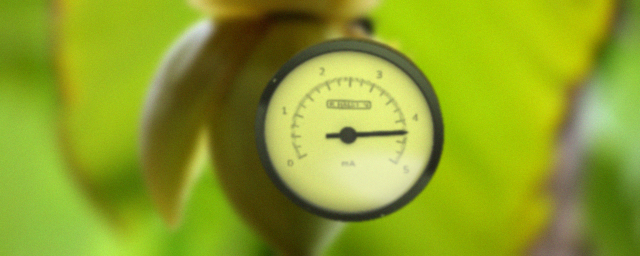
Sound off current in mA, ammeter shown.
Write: 4.25 mA
